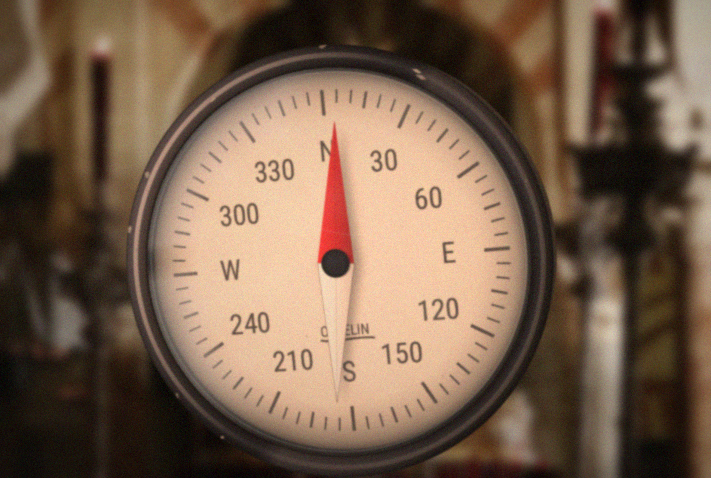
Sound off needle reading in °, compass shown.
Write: 5 °
